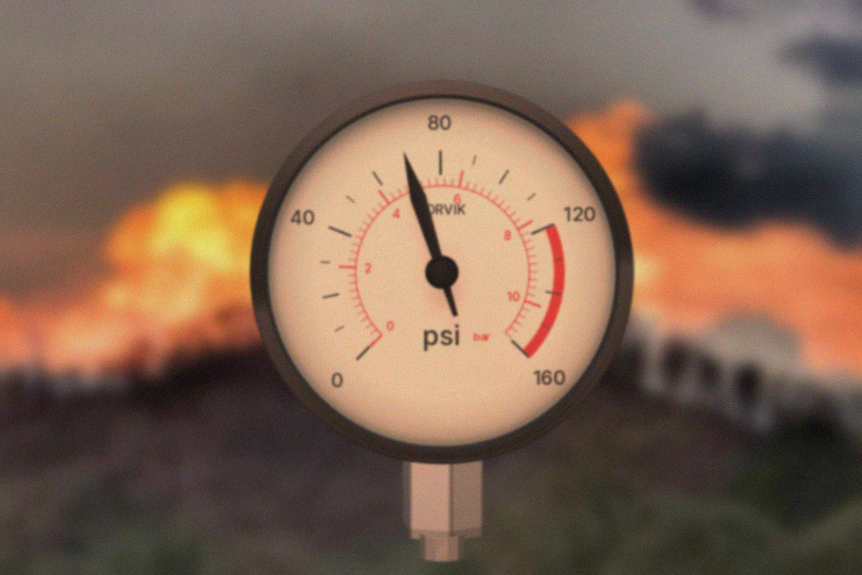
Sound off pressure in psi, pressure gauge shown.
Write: 70 psi
